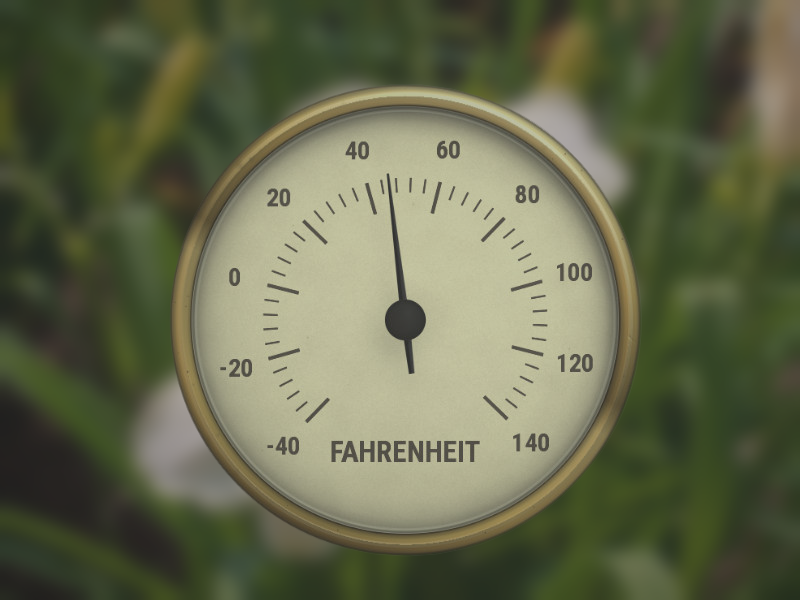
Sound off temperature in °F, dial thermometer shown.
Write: 46 °F
